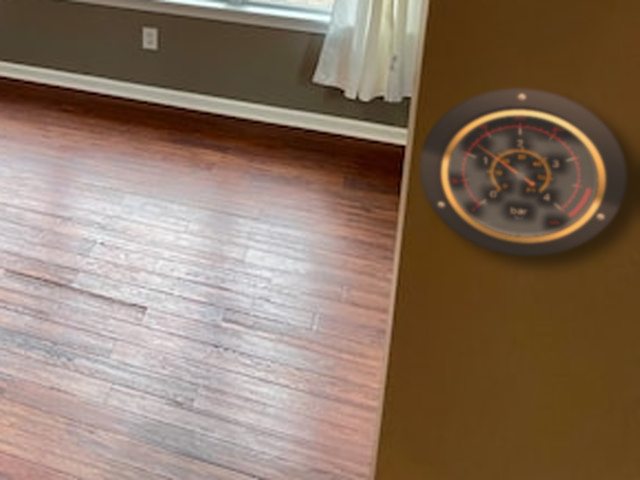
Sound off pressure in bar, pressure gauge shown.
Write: 1.25 bar
